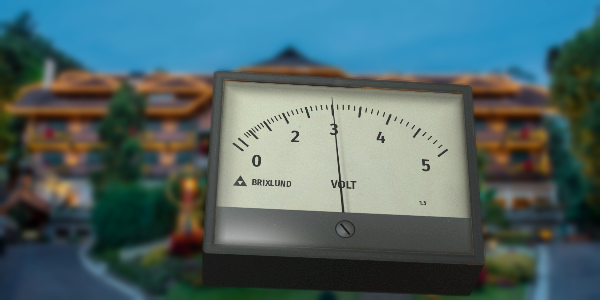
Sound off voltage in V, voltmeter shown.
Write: 3 V
